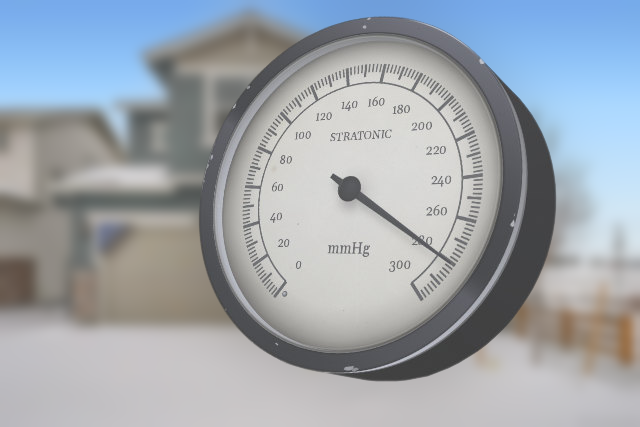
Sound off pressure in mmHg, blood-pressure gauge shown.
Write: 280 mmHg
